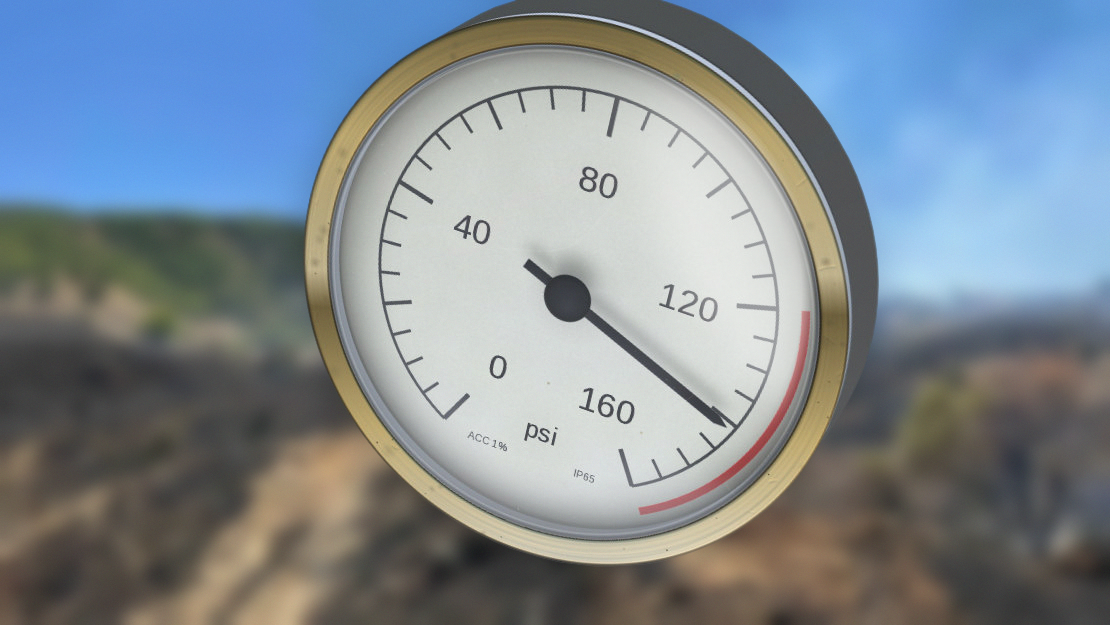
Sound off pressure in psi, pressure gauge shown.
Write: 140 psi
